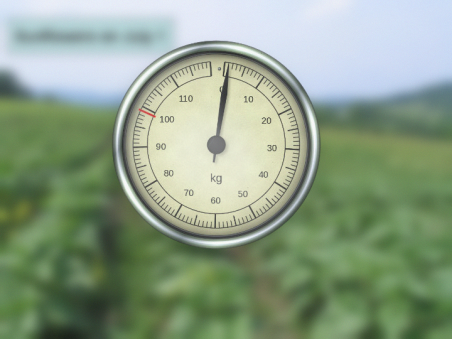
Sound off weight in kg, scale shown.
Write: 1 kg
